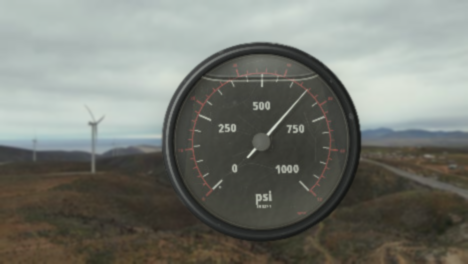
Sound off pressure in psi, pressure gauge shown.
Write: 650 psi
